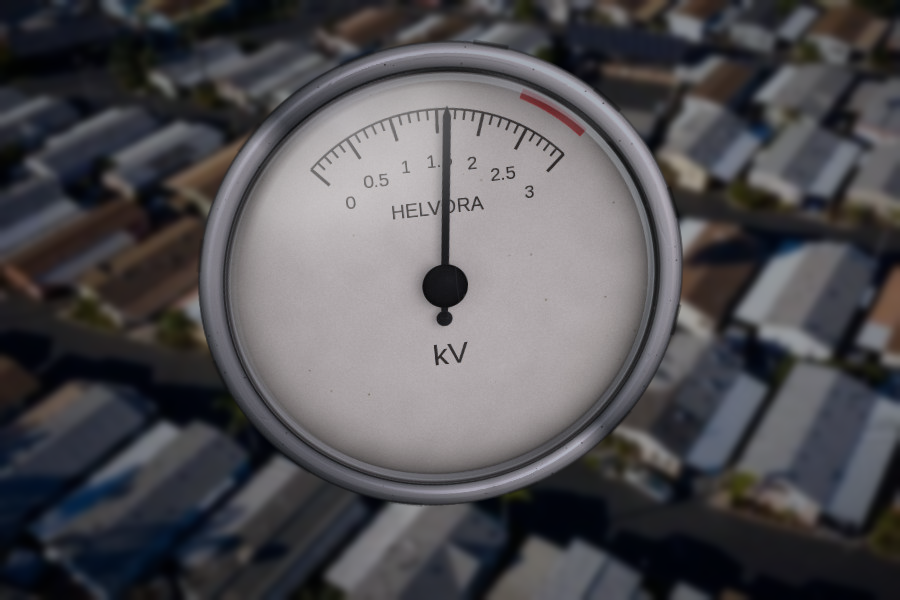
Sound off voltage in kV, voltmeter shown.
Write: 1.6 kV
